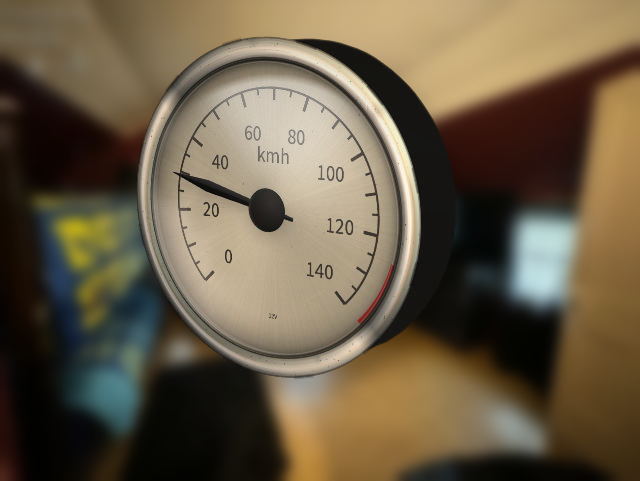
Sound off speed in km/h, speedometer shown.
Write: 30 km/h
